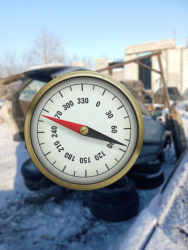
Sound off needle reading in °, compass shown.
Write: 262.5 °
